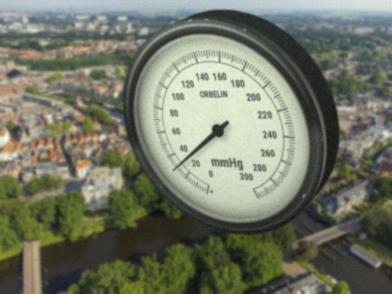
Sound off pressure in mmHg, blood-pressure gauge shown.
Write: 30 mmHg
